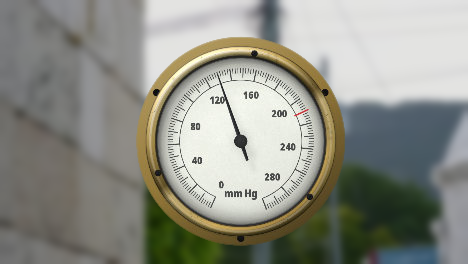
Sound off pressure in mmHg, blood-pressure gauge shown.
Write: 130 mmHg
